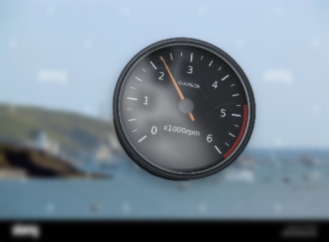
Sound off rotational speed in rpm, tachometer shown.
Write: 2250 rpm
